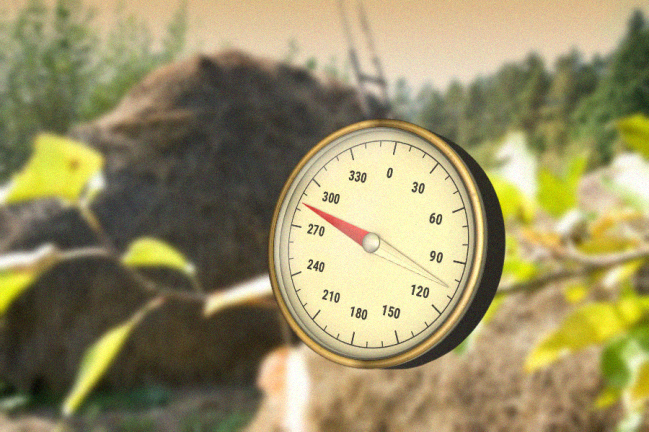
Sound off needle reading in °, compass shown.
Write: 285 °
